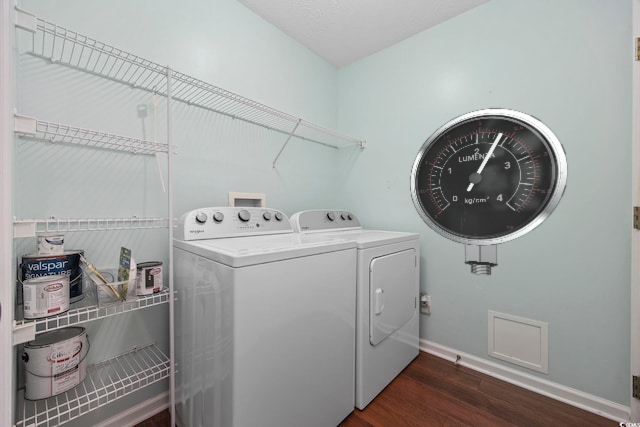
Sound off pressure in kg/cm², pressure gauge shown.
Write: 2.4 kg/cm²
